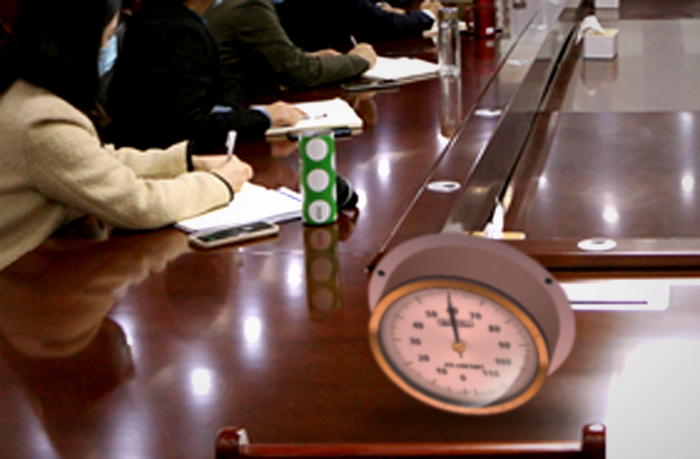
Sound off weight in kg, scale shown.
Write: 60 kg
